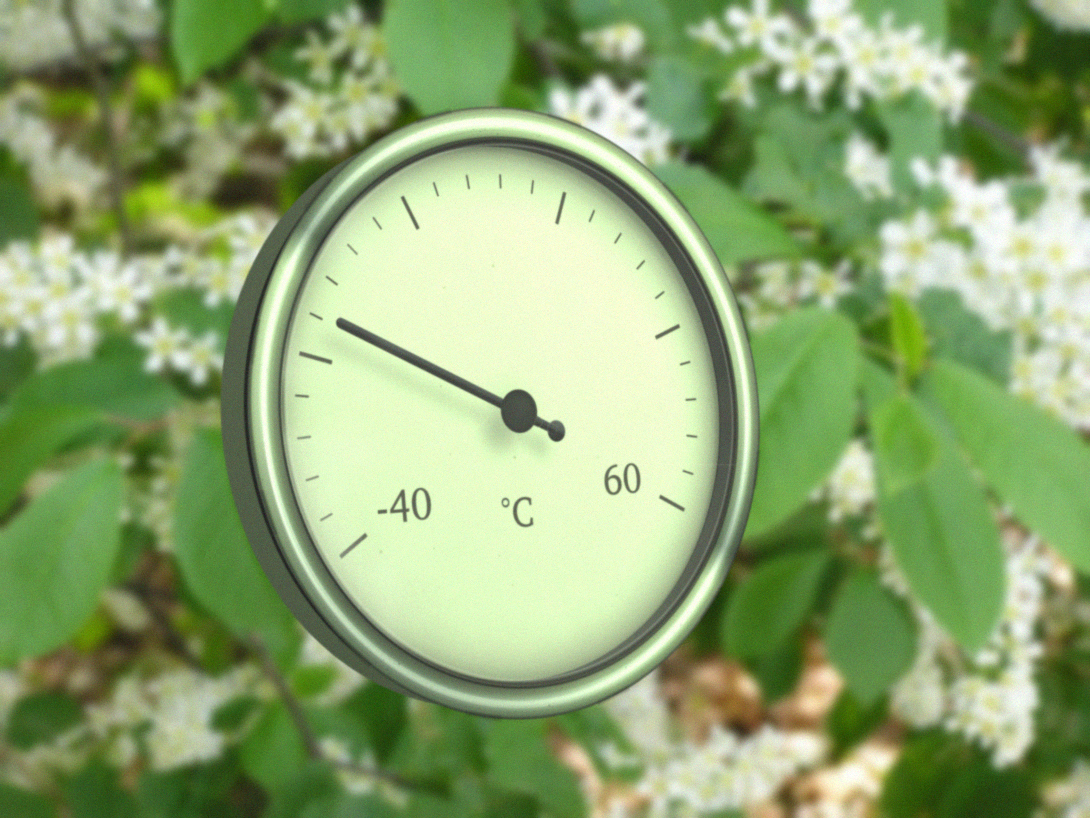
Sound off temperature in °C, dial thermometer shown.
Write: -16 °C
